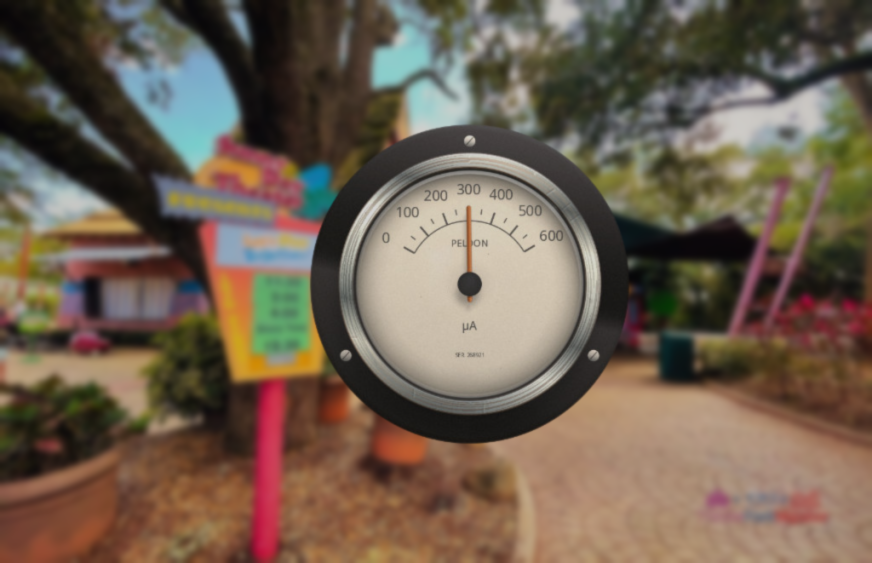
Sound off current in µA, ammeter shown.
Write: 300 µA
